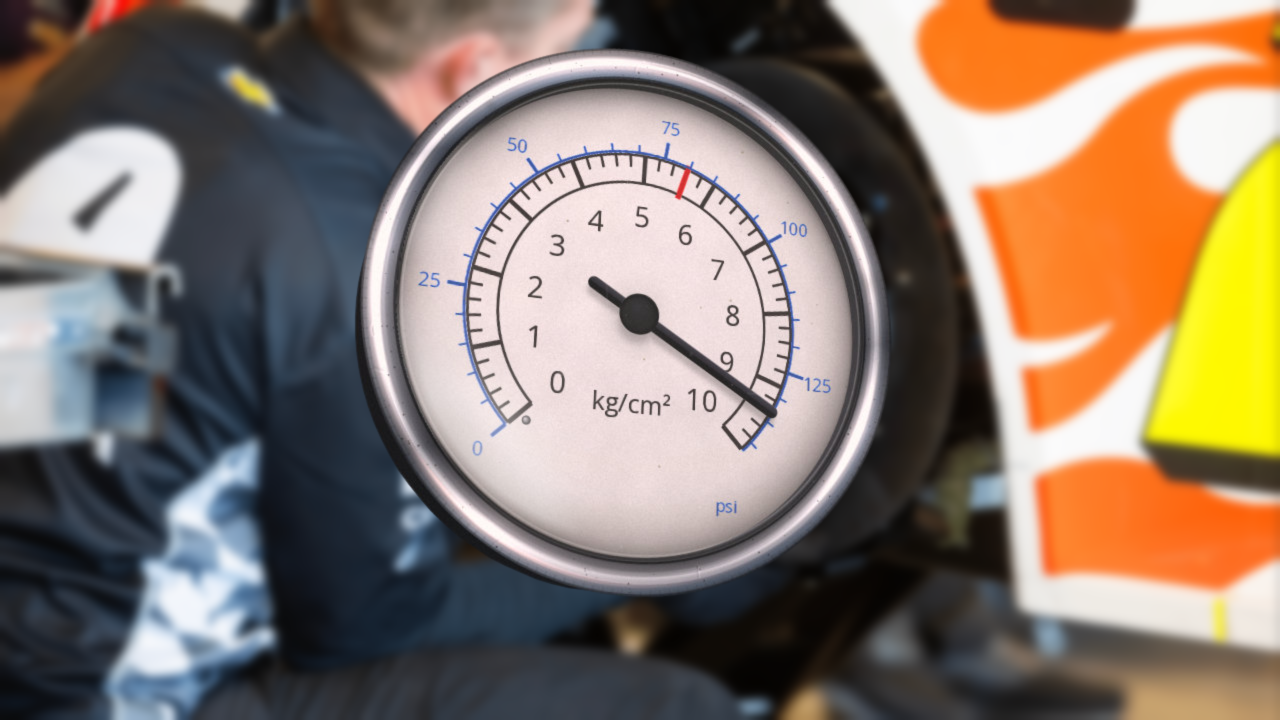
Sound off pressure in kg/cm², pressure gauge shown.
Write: 9.4 kg/cm²
